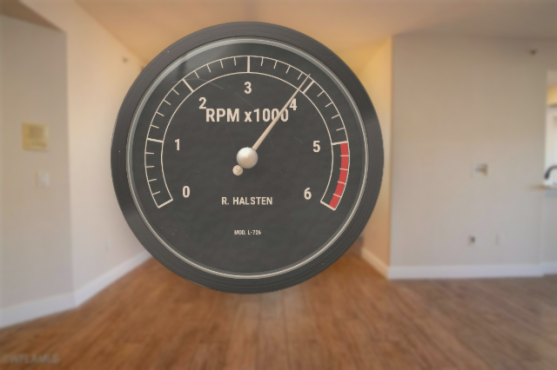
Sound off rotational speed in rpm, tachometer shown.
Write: 3900 rpm
